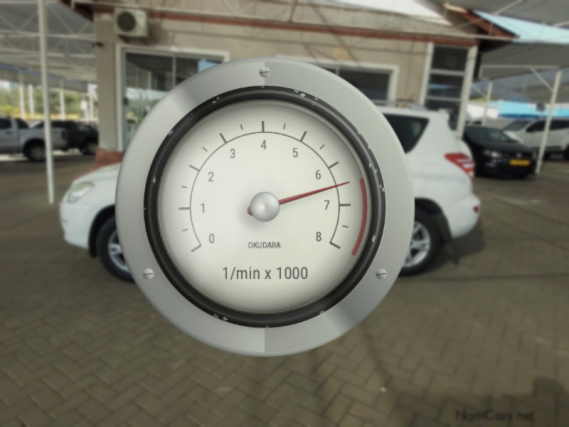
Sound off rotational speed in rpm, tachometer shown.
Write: 6500 rpm
